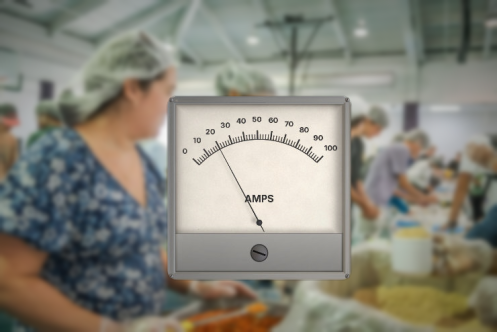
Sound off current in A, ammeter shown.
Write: 20 A
